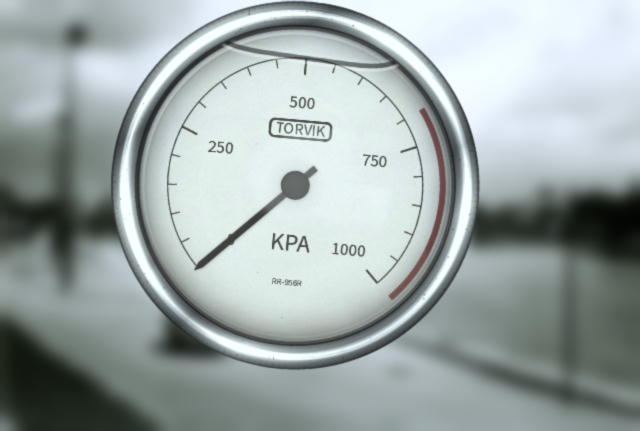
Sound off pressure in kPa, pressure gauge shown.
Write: 0 kPa
